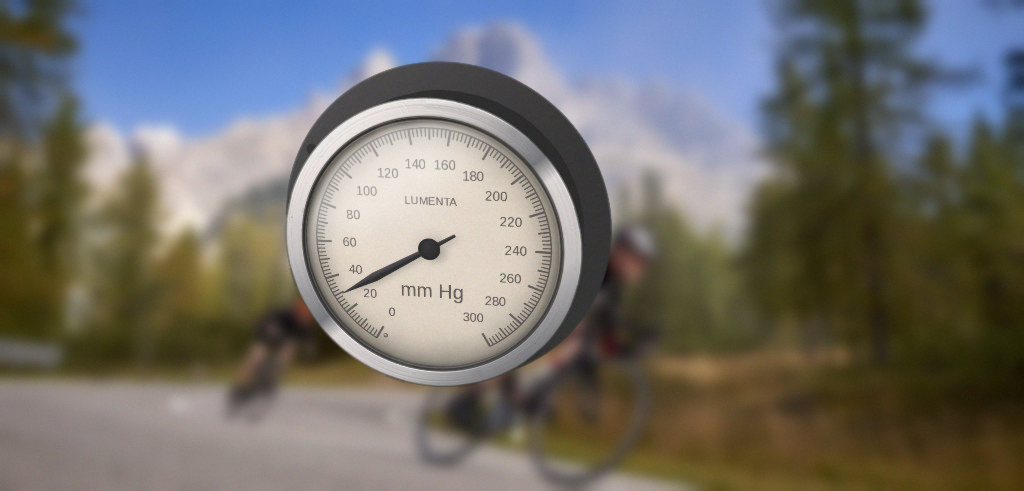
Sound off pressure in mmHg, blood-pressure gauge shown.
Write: 30 mmHg
